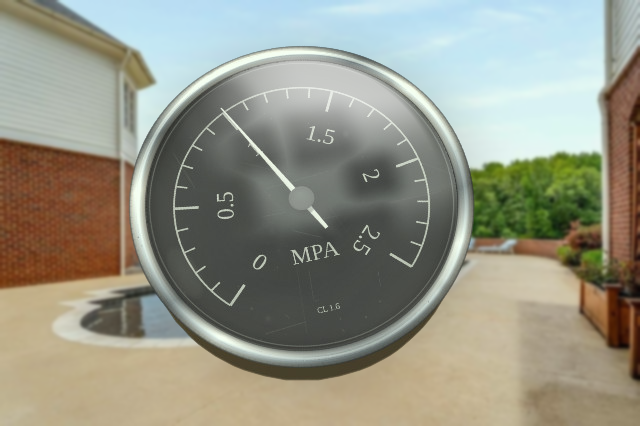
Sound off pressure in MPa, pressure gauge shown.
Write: 1 MPa
